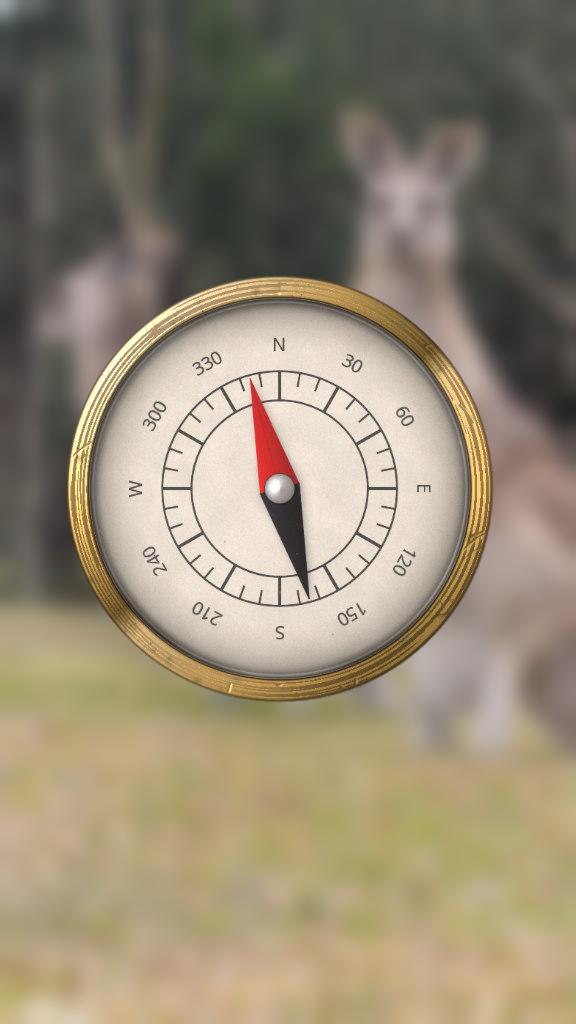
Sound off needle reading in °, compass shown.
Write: 345 °
